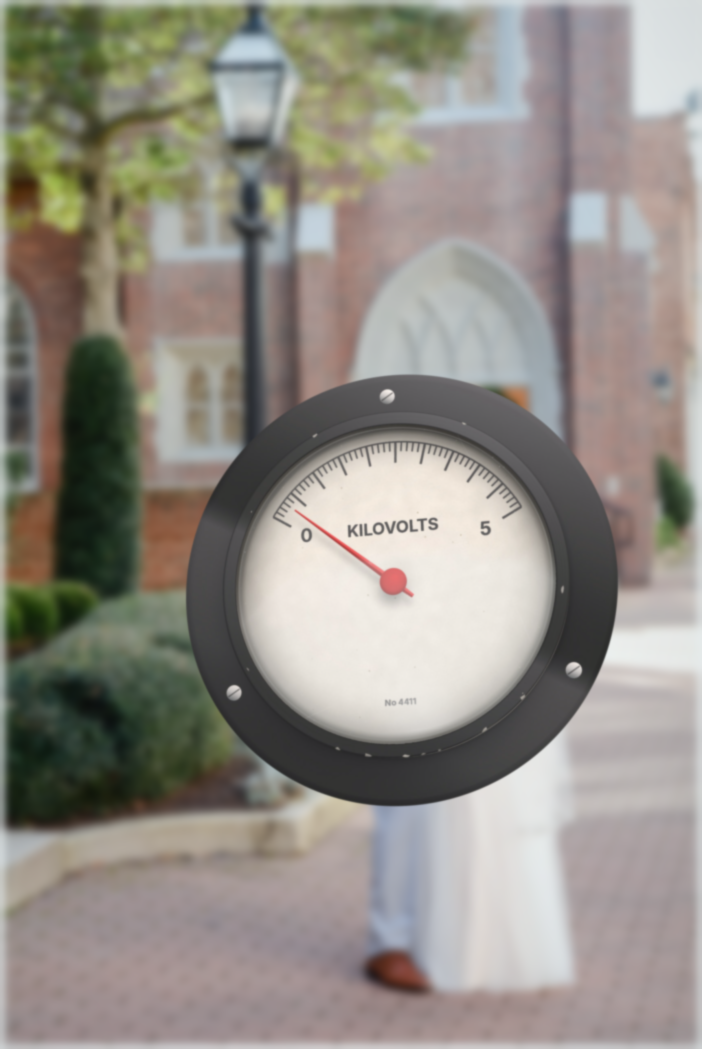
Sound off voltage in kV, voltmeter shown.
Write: 0.3 kV
